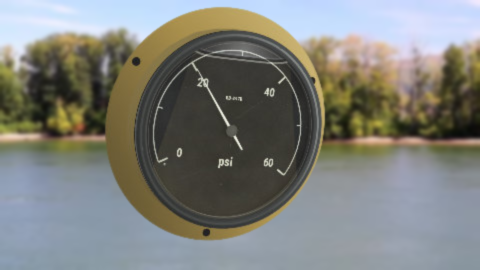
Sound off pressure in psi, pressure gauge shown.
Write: 20 psi
